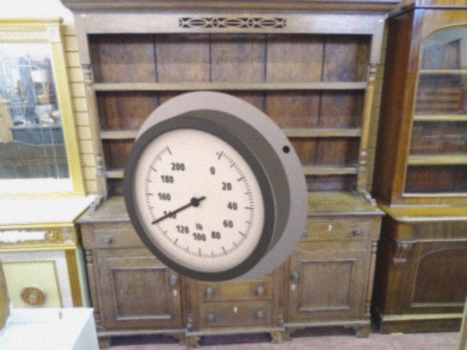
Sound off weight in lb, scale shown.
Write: 140 lb
